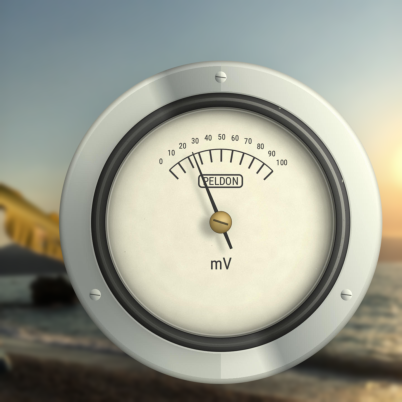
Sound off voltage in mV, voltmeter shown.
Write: 25 mV
